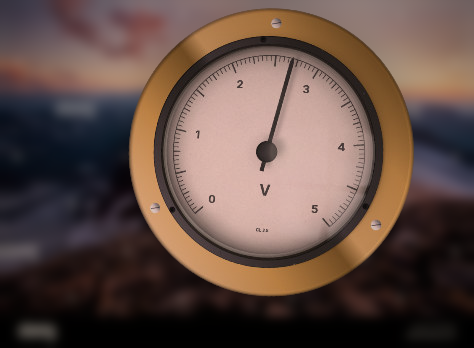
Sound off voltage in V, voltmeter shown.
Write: 2.7 V
